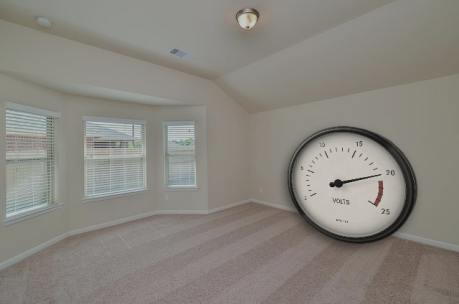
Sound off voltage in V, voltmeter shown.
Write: 20 V
